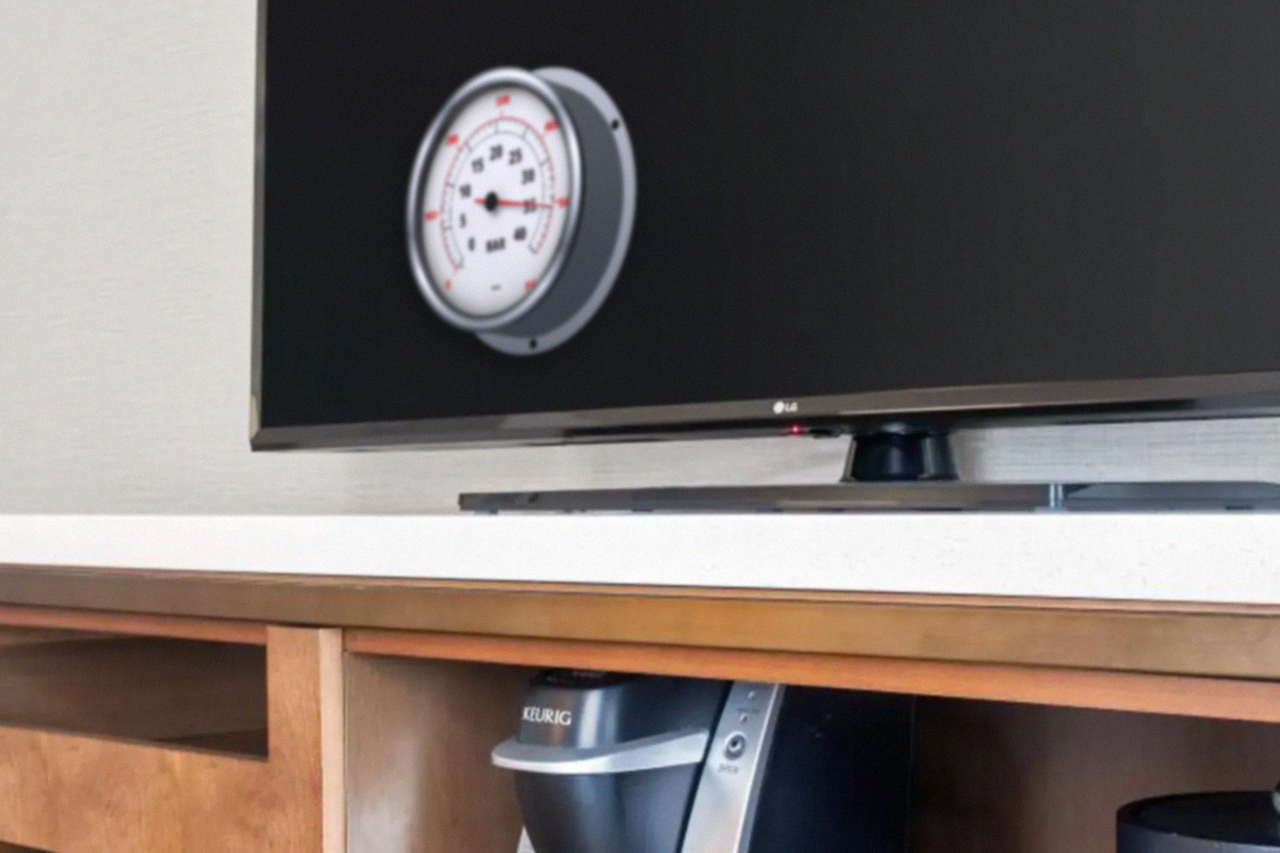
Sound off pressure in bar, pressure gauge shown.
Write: 35 bar
